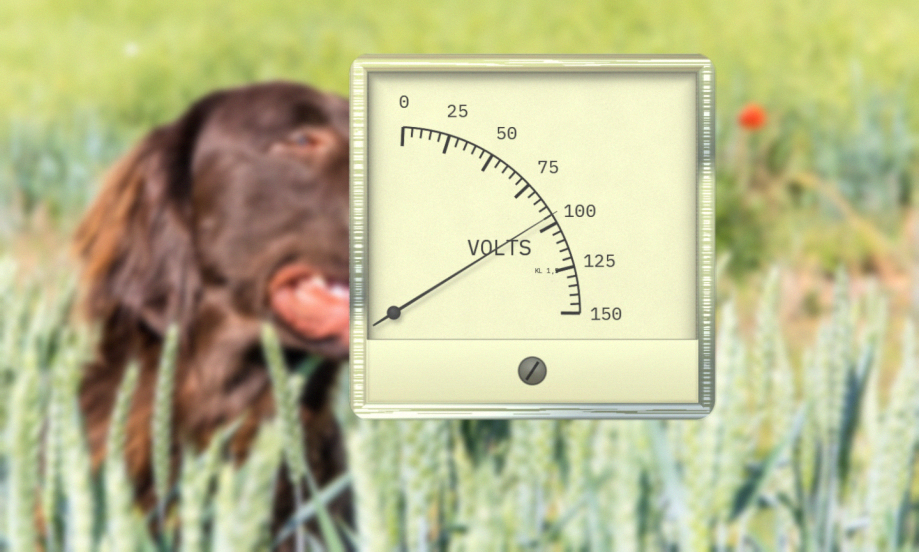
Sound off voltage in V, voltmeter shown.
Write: 95 V
